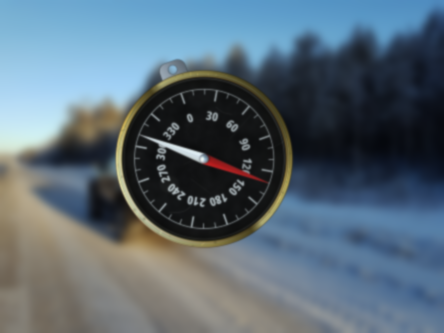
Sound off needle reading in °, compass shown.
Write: 130 °
